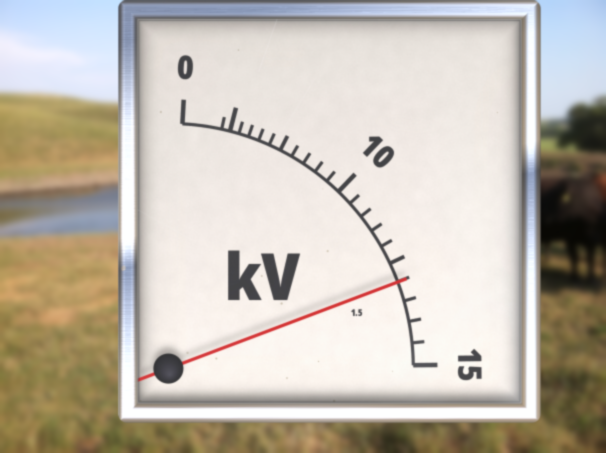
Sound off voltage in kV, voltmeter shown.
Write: 13 kV
